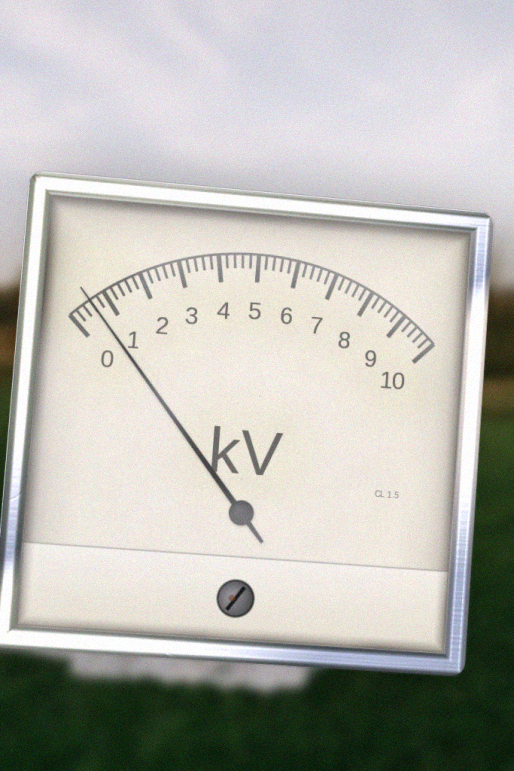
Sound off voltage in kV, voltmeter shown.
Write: 0.6 kV
